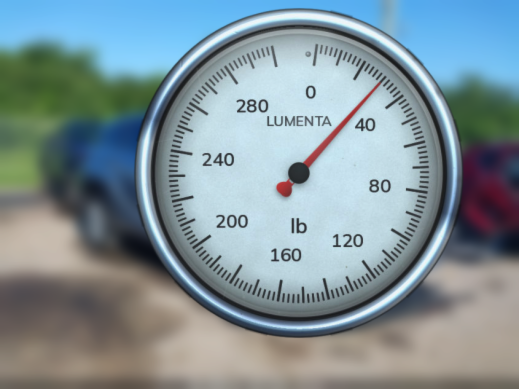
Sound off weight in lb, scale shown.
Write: 30 lb
